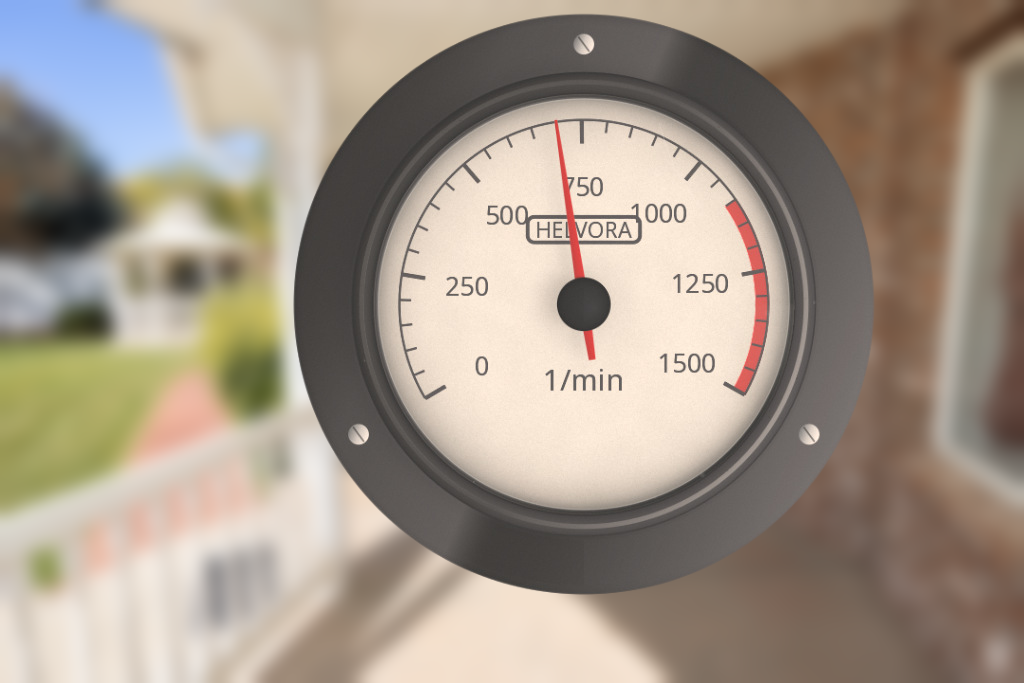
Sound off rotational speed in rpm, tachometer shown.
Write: 700 rpm
